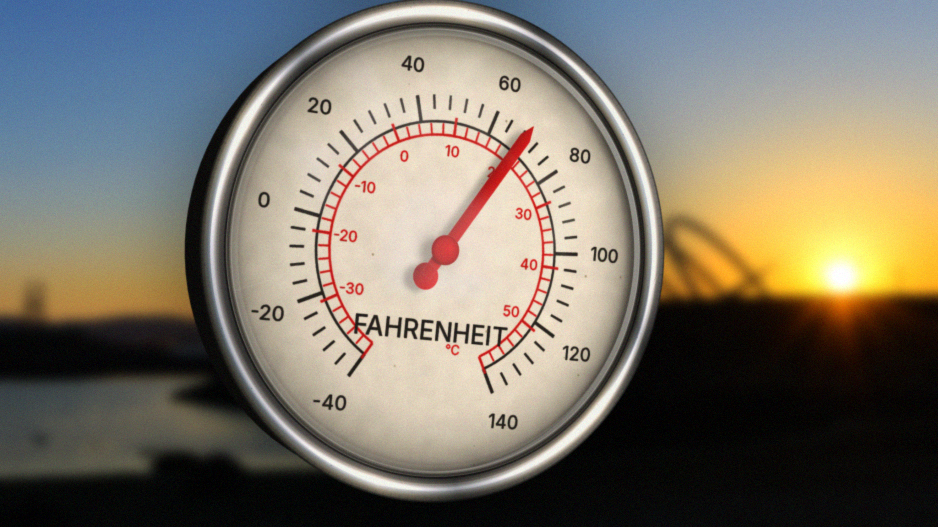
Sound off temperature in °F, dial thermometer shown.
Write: 68 °F
